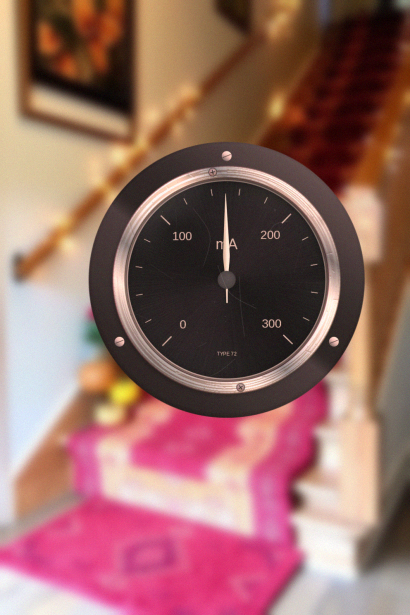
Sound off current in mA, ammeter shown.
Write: 150 mA
